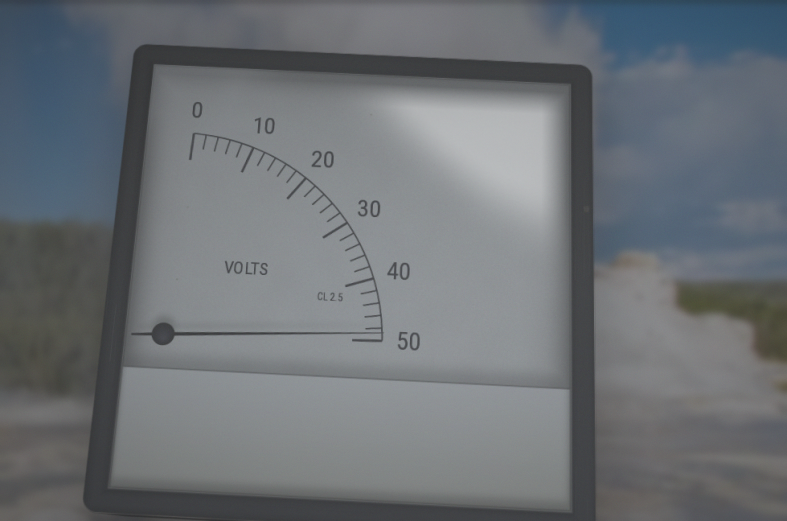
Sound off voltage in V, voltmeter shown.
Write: 49 V
